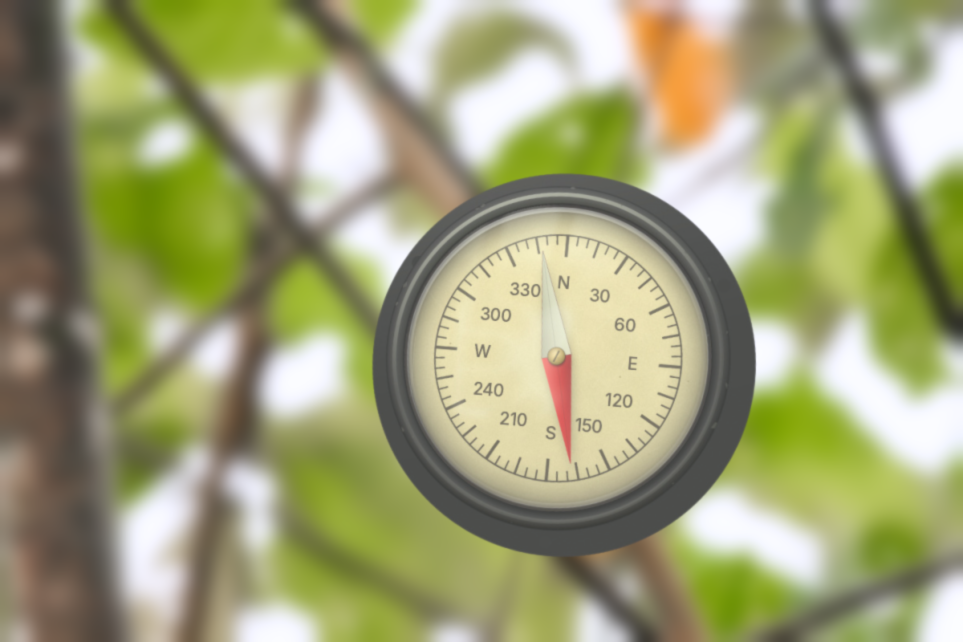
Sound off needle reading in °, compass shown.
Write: 167.5 °
